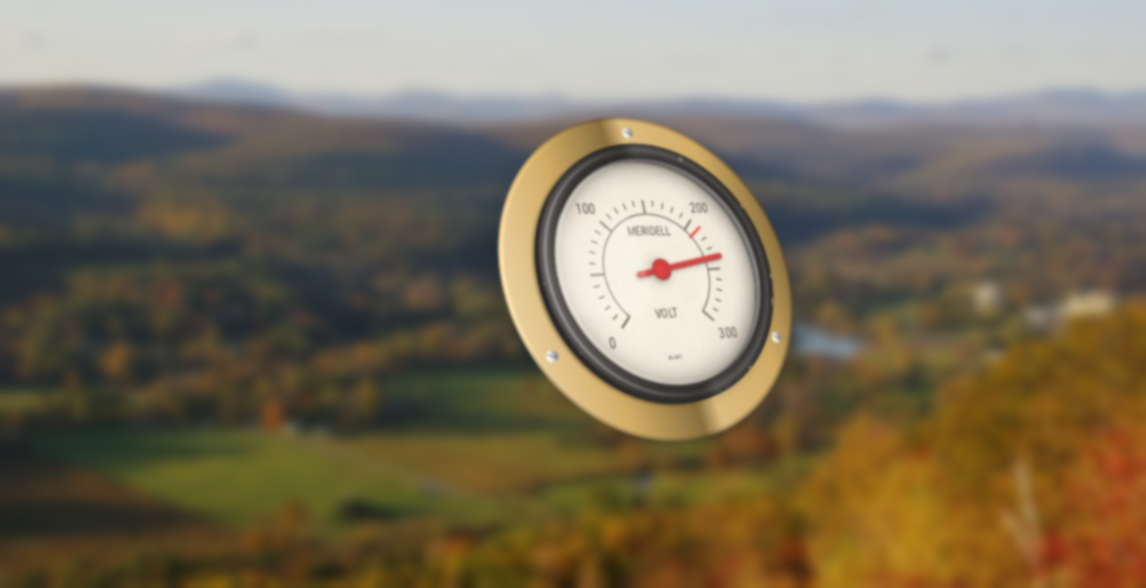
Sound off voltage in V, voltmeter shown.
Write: 240 V
